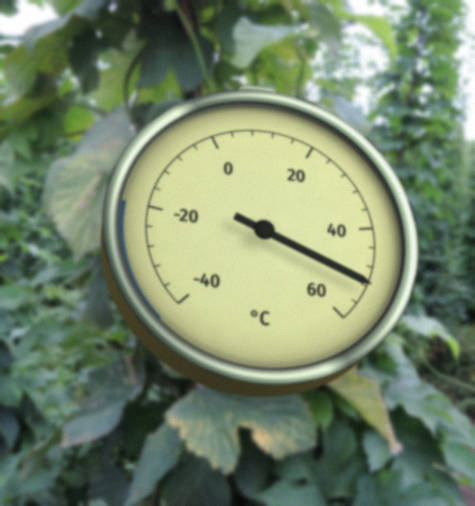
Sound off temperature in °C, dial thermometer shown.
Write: 52 °C
